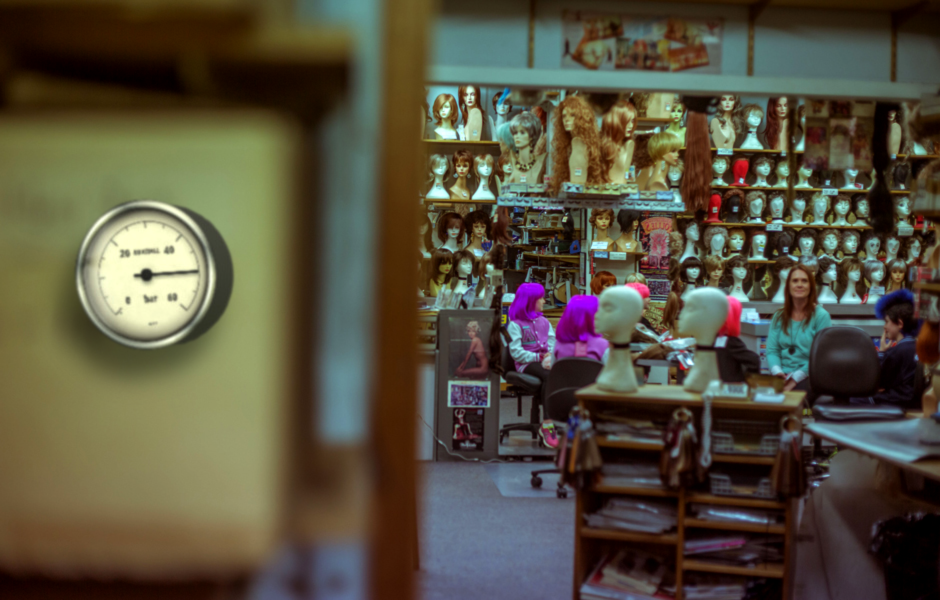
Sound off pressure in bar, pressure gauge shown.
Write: 50 bar
